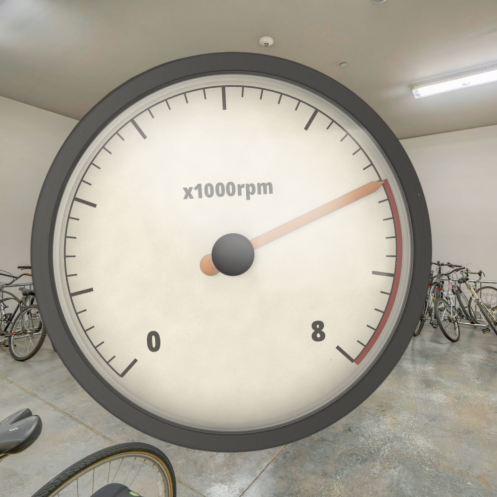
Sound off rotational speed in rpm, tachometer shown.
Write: 6000 rpm
